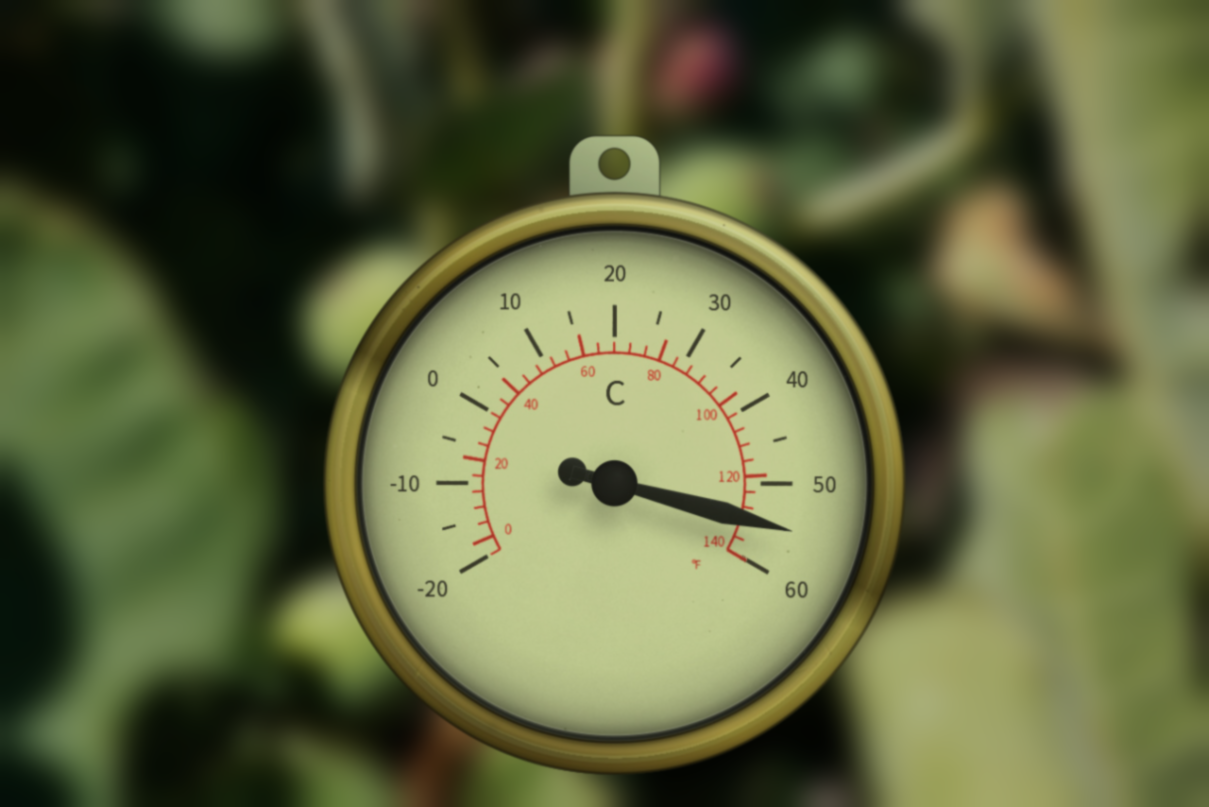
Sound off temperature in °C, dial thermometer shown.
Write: 55 °C
